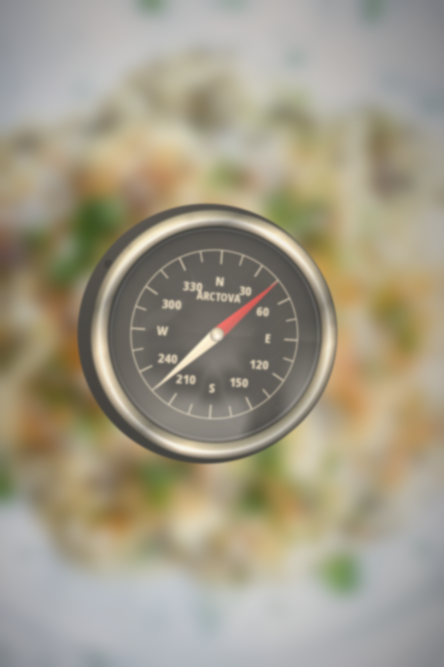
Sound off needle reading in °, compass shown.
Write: 45 °
